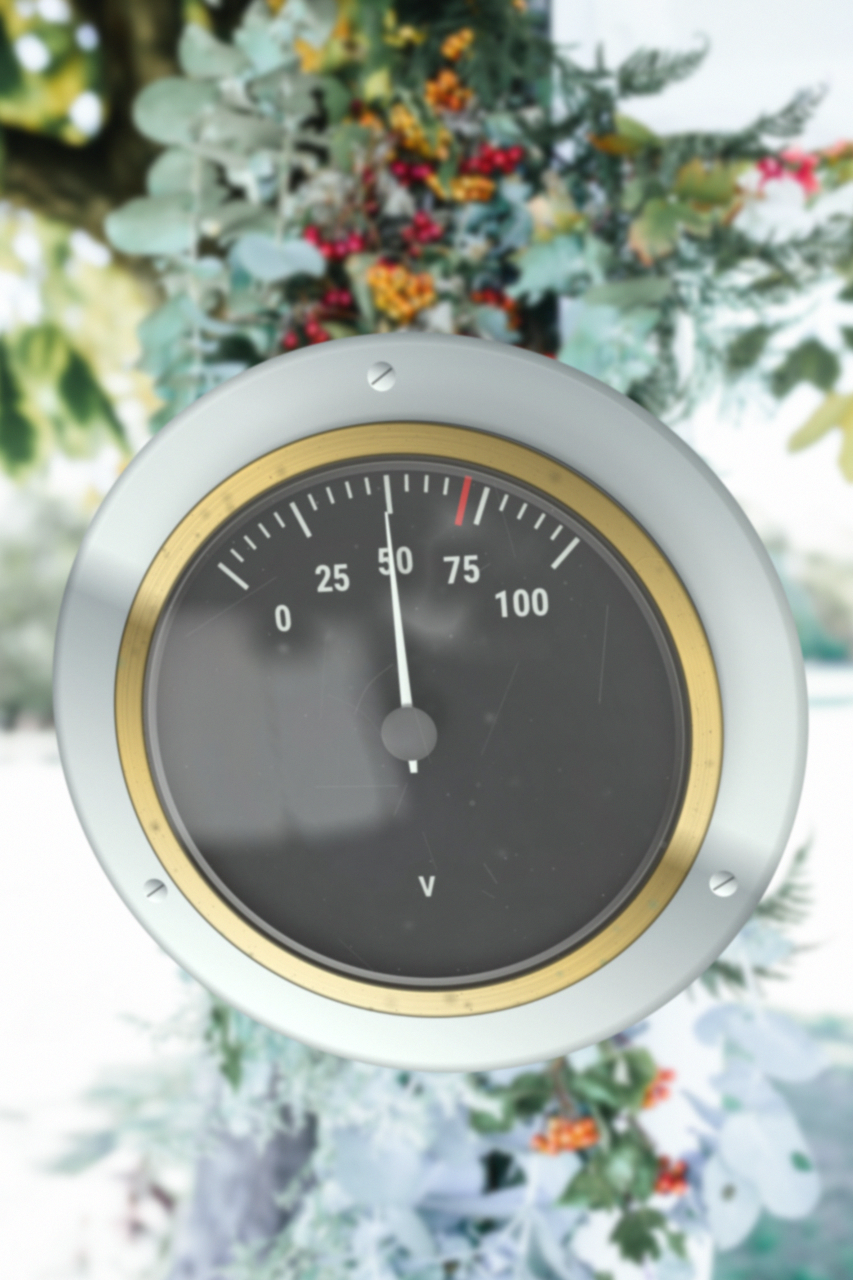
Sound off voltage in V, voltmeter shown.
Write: 50 V
